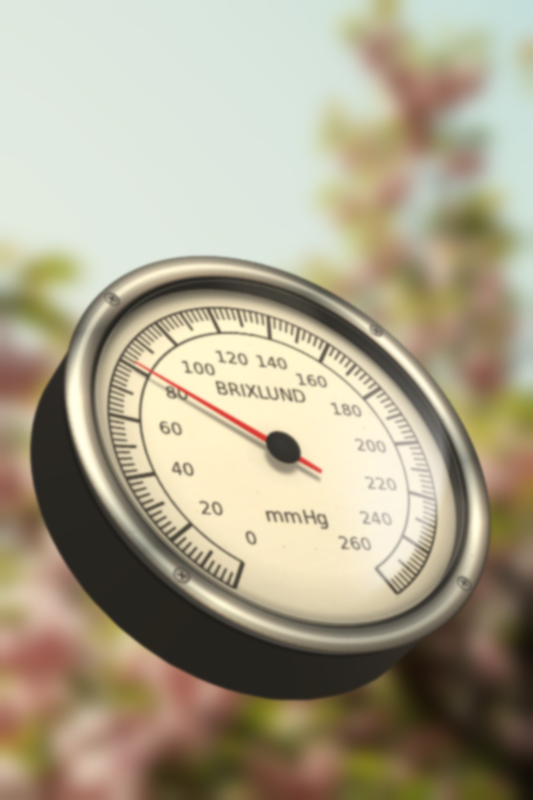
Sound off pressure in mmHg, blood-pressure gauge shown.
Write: 80 mmHg
